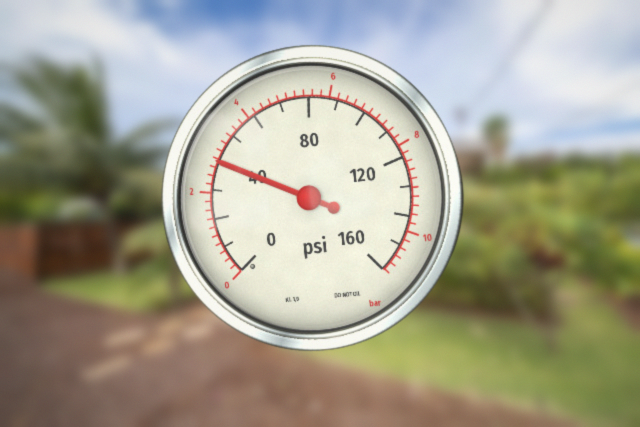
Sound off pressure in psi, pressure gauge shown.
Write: 40 psi
